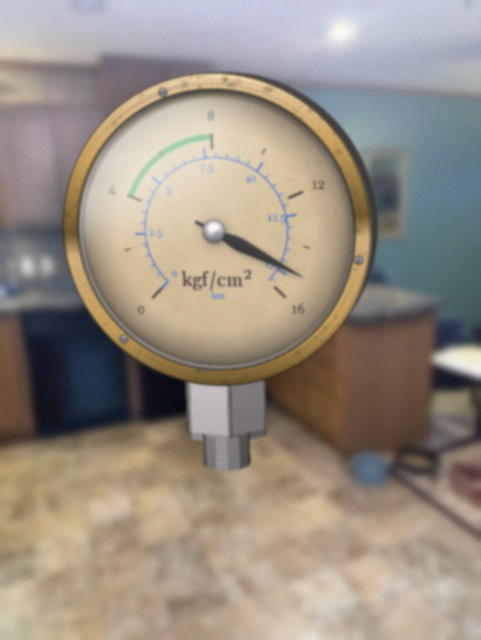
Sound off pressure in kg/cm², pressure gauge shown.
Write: 15 kg/cm²
